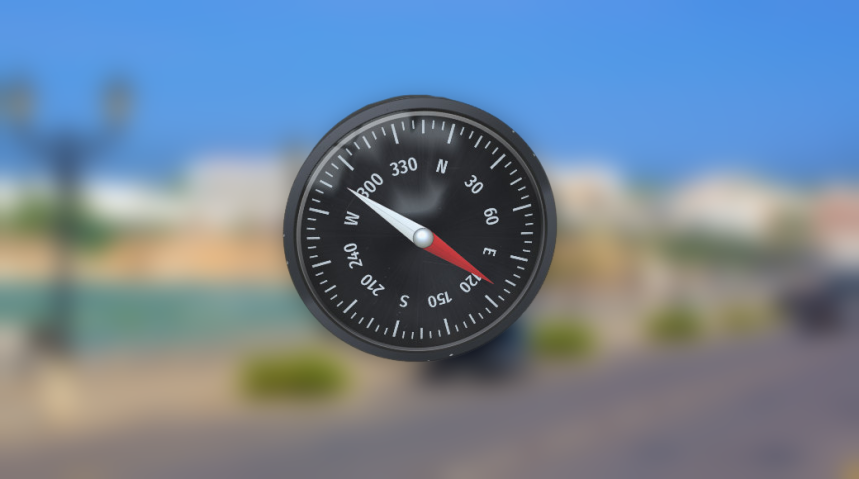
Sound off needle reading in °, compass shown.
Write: 110 °
